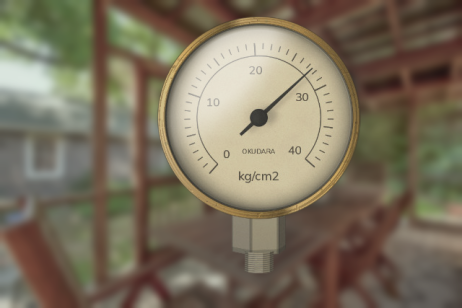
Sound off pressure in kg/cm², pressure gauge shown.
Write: 27.5 kg/cm²
